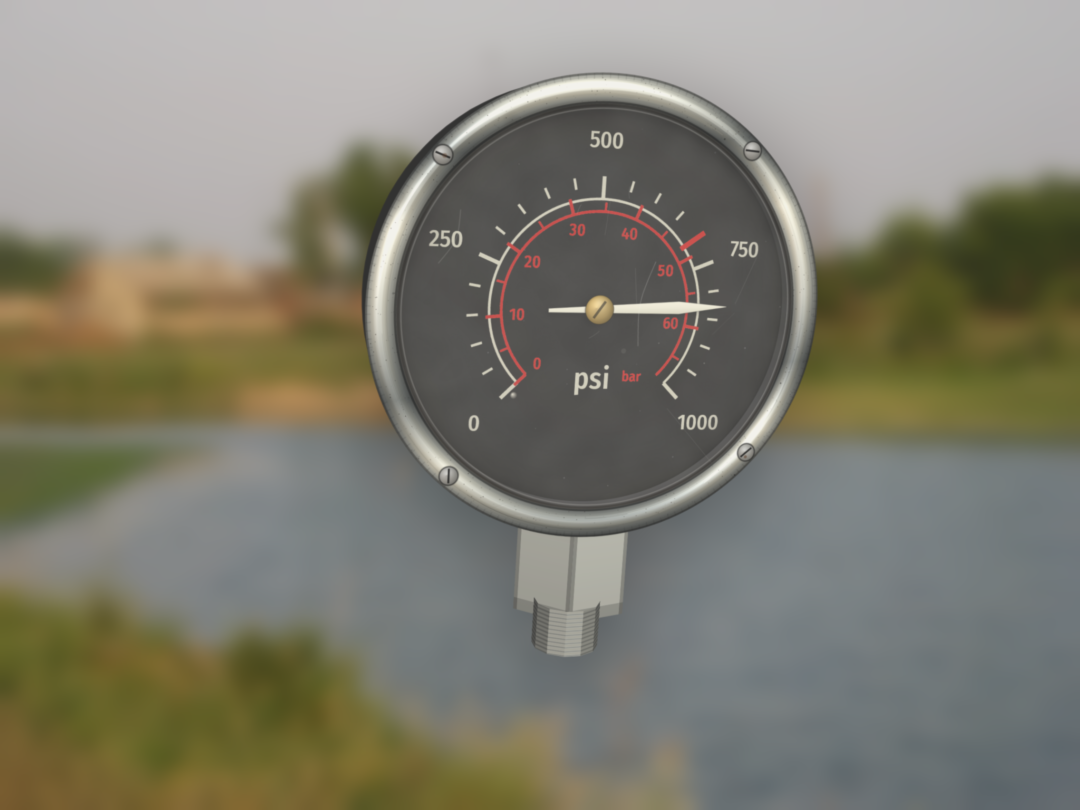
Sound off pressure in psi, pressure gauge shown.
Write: 825 psi
